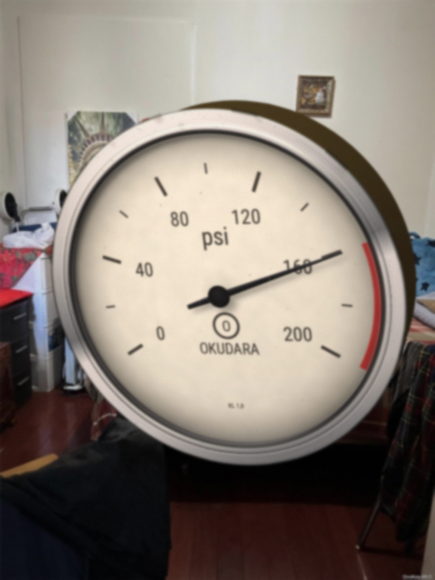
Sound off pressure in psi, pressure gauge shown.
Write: 160 psi
